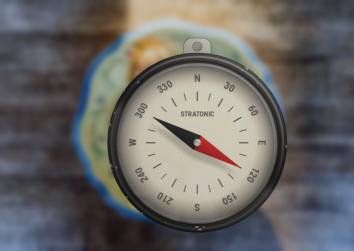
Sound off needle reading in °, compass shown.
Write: 120 °
